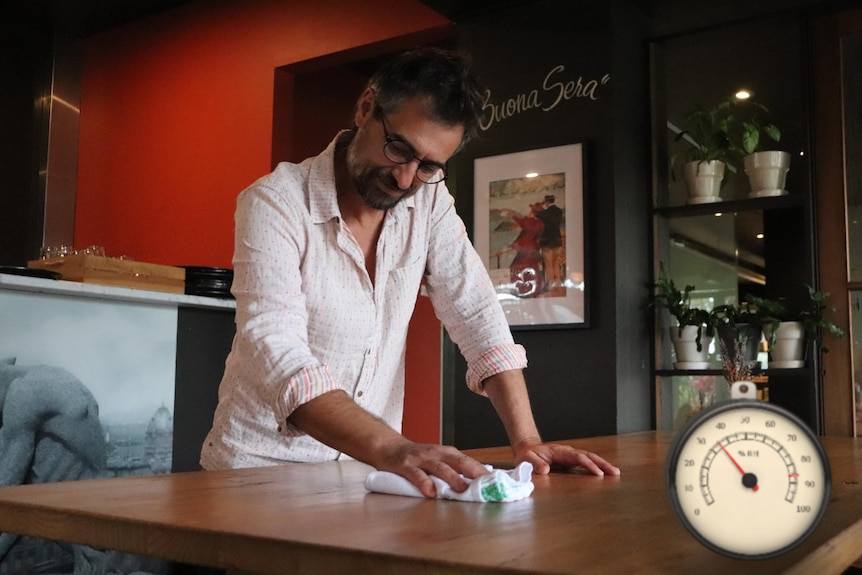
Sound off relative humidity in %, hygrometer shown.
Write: 35 %
